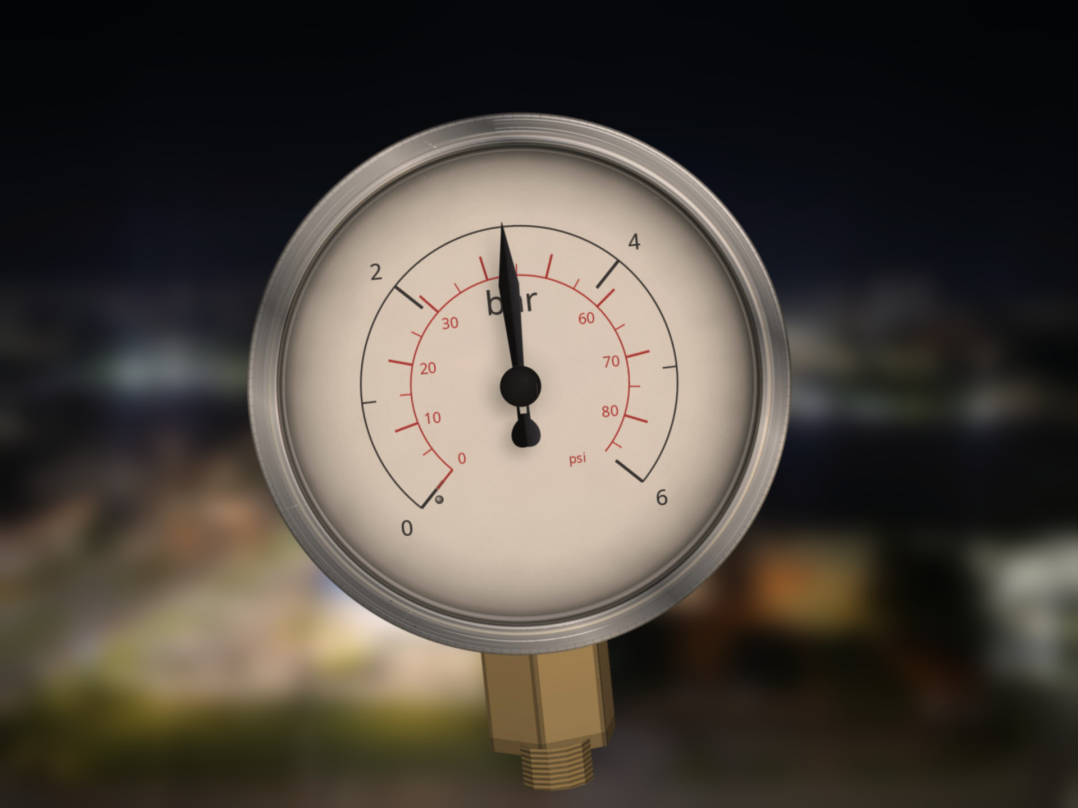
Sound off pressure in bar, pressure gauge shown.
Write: 3 bar
